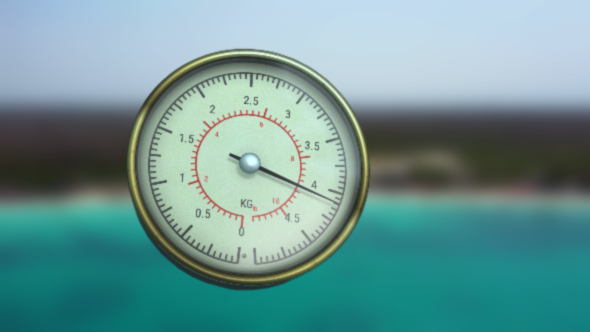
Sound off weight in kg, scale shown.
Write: 4.1 kg
